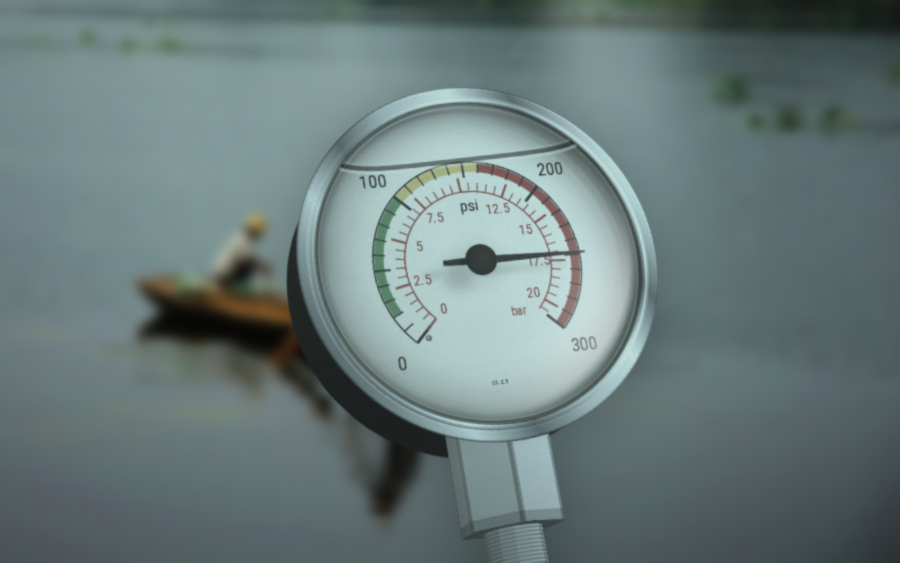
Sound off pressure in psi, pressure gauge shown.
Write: 250 psi
